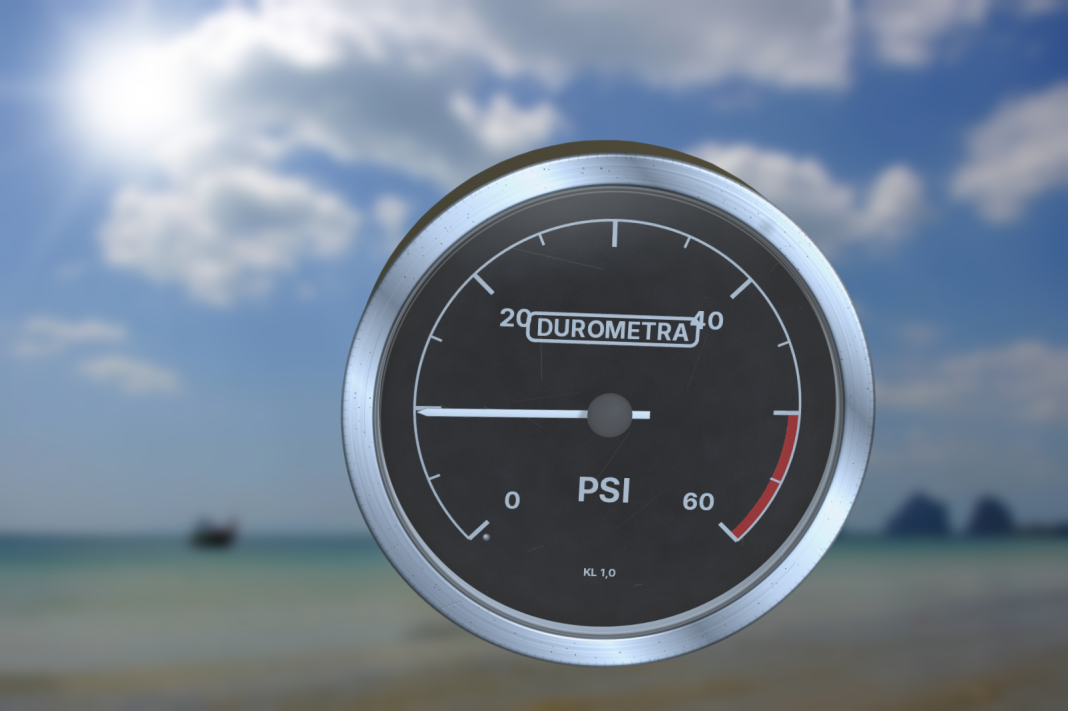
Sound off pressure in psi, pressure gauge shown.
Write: 10 psi
